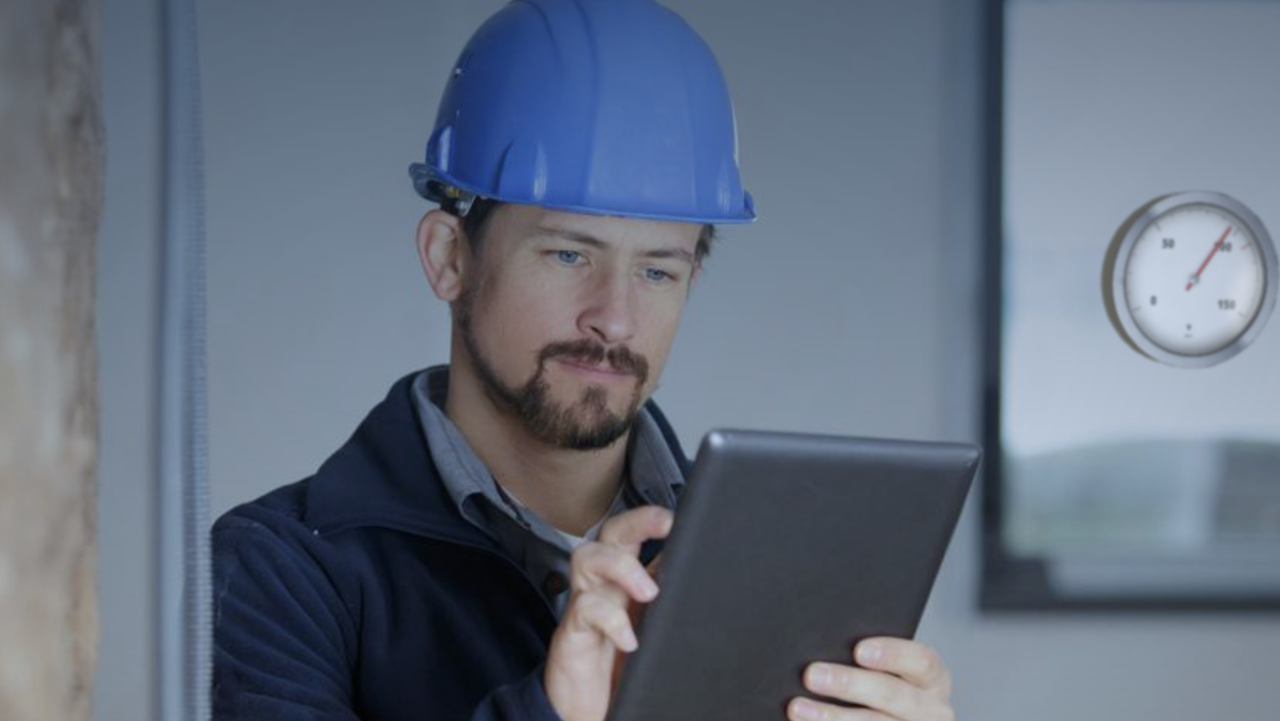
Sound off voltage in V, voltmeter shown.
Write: 95 V
